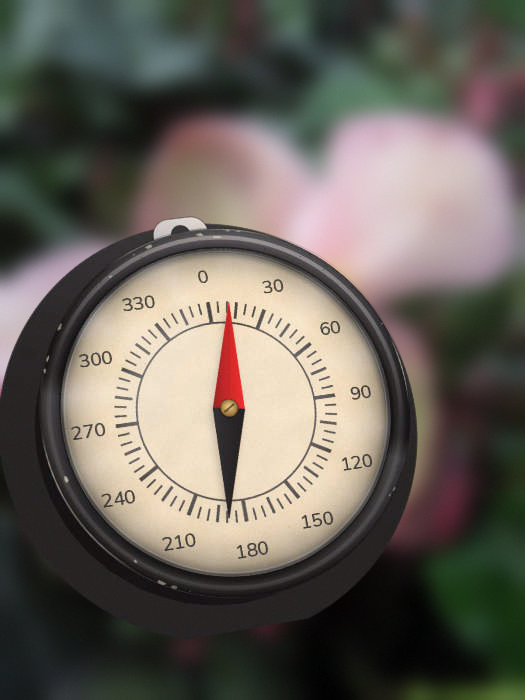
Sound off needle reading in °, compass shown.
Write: 10 °
